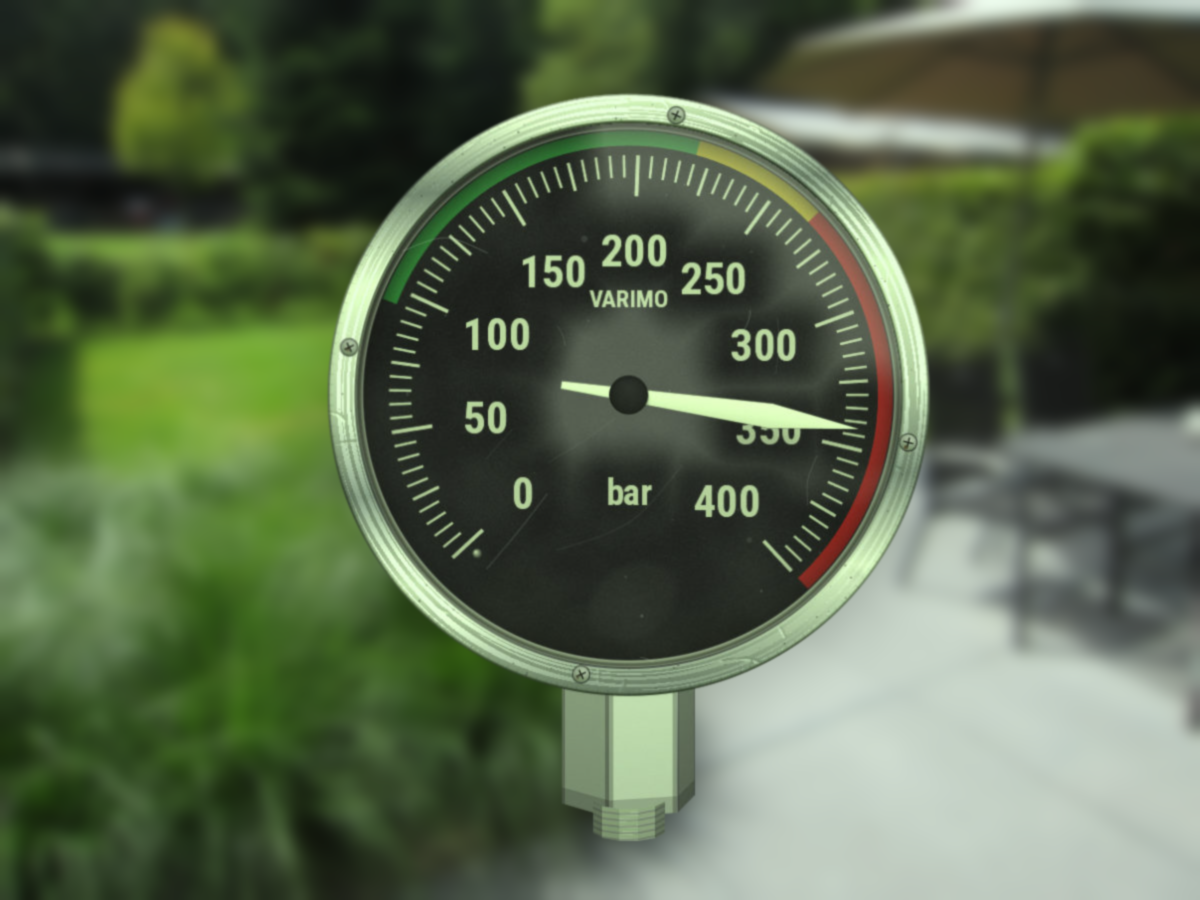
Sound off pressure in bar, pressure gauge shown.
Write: 342.5 bar
